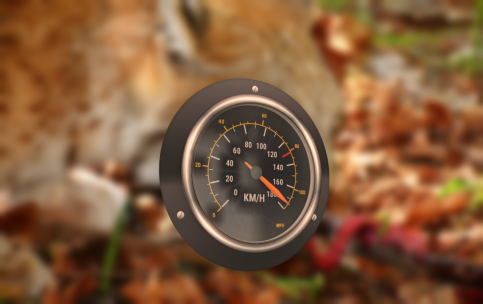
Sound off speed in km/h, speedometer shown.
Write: 175 km/h
